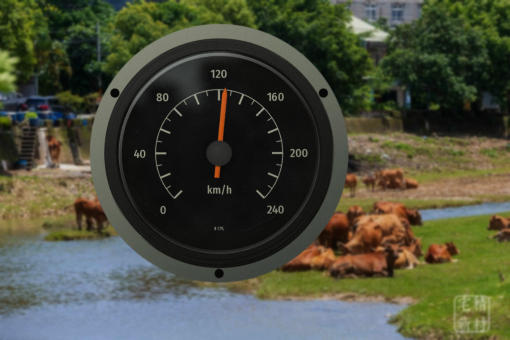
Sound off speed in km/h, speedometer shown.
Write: 125 km/h
